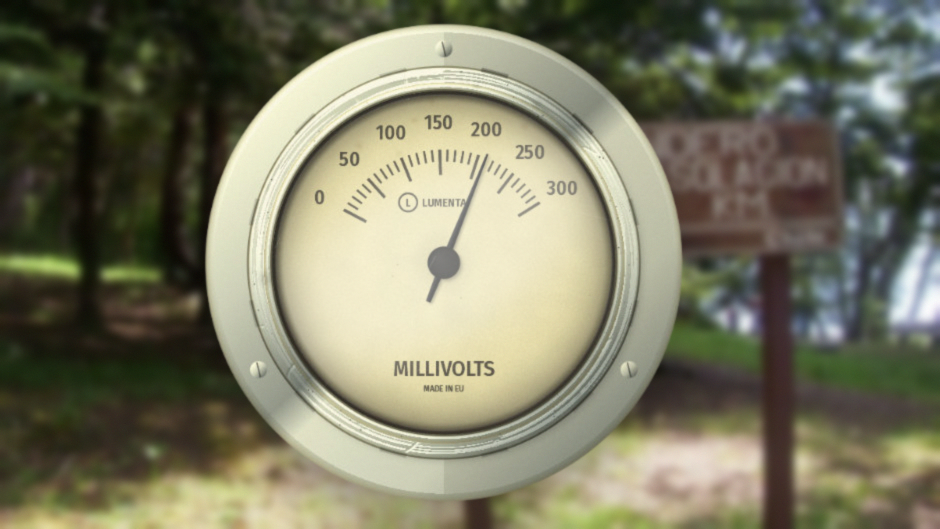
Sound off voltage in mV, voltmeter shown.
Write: 210 mV
